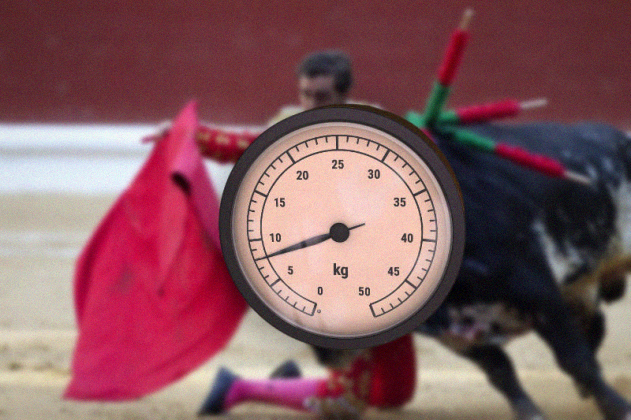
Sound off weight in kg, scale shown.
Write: 8 kg
